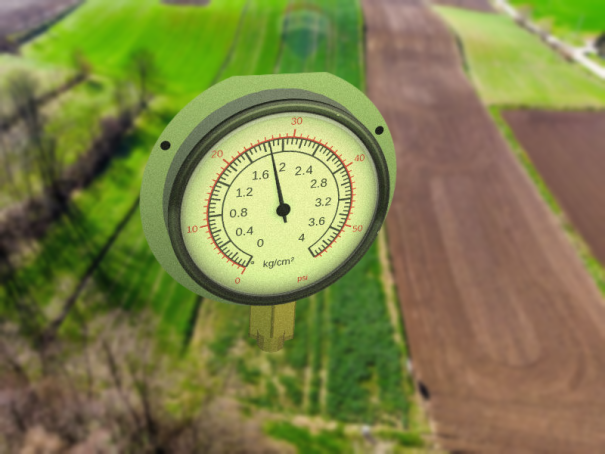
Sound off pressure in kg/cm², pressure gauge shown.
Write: 1.85 kg/cm²
